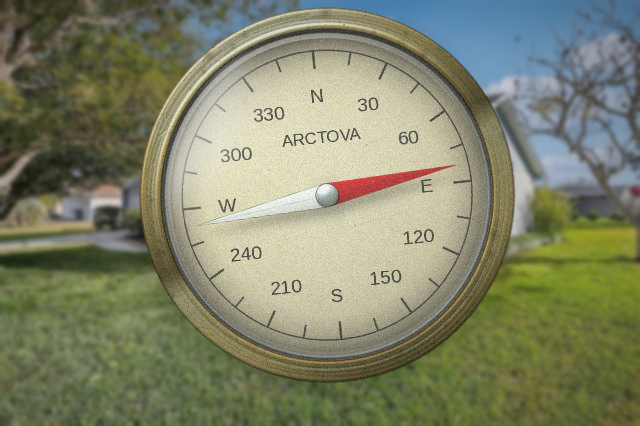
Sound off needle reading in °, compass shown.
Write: 82.5 °
